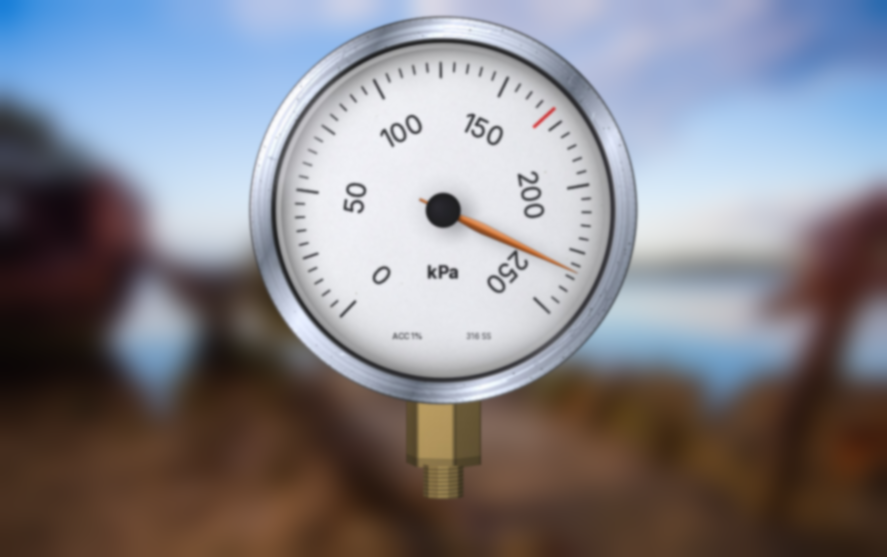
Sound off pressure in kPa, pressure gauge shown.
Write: 232.5 kPa
